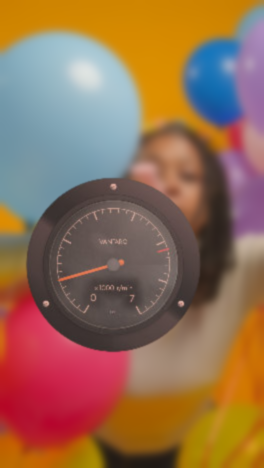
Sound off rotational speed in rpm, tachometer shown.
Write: 1000 rpm
